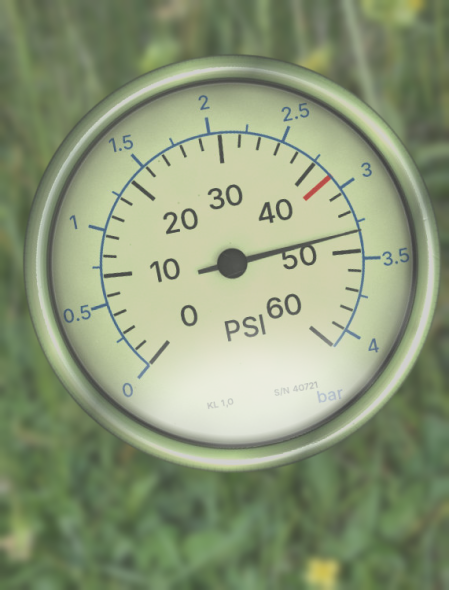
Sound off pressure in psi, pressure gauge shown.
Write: 48 psi
